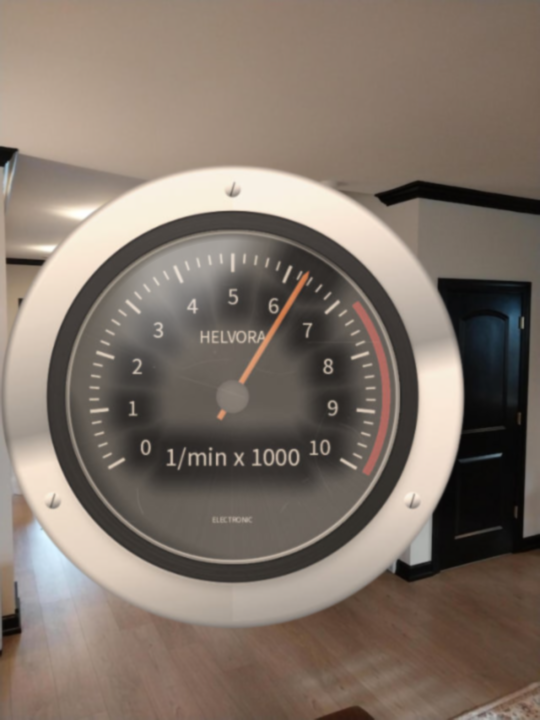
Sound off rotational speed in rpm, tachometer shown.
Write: 6300 rpm
